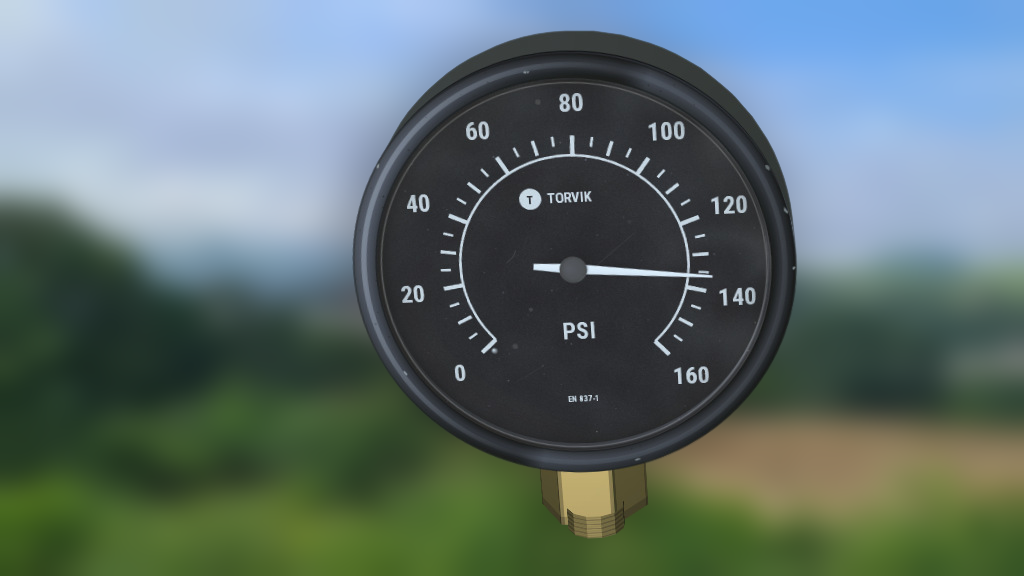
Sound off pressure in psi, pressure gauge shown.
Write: 135 psi
